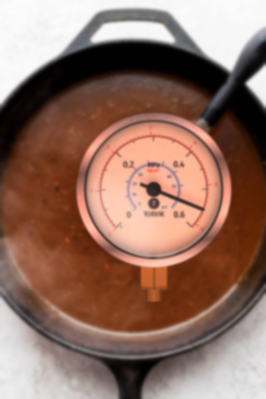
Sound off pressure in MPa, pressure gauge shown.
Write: 0.55 MPa
